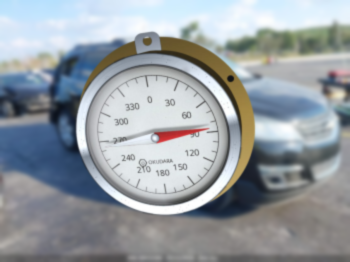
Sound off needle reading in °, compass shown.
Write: 85 °
